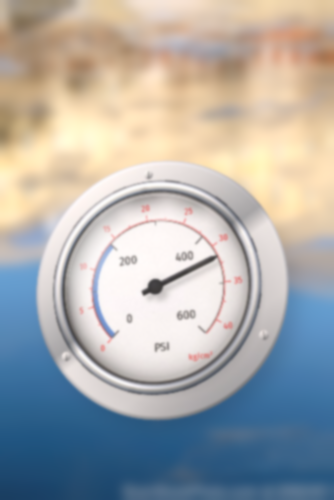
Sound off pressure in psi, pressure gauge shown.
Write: 450 psi
